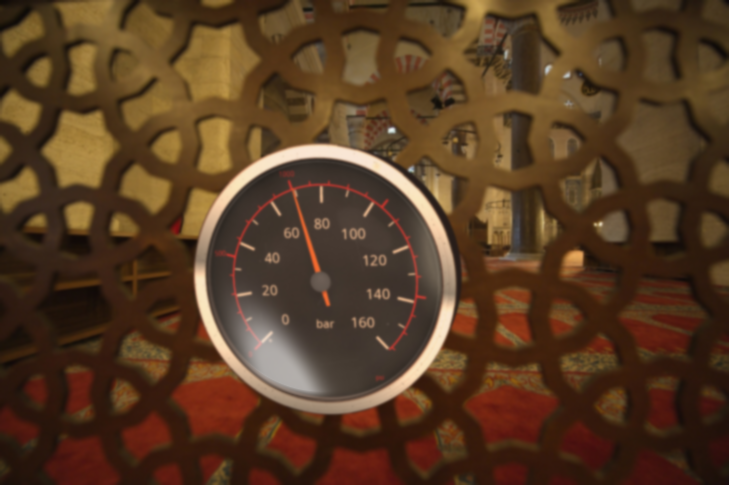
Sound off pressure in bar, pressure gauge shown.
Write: 70 bar
